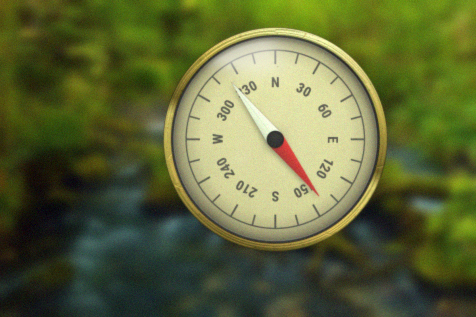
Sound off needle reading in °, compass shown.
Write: 142.5 °
